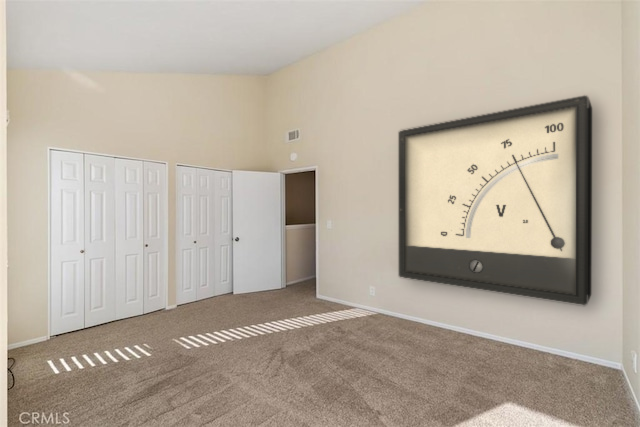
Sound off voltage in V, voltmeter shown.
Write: 75 V
